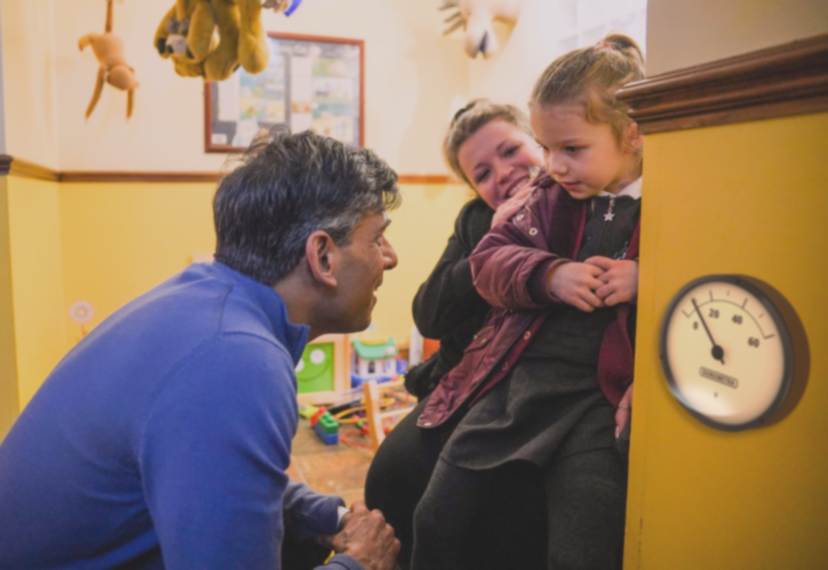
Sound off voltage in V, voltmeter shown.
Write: 10 V
